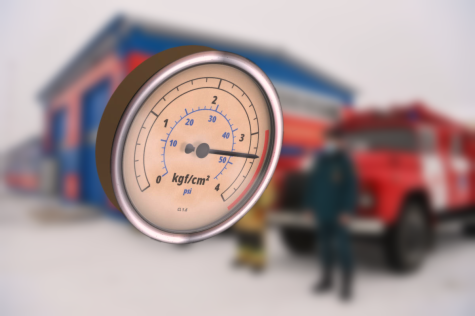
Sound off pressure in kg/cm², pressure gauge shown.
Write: 3.3 kg/cm²
